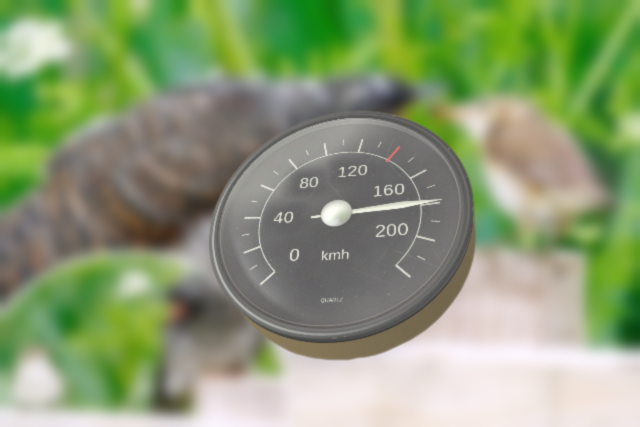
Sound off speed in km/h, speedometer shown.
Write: 180 km/h
